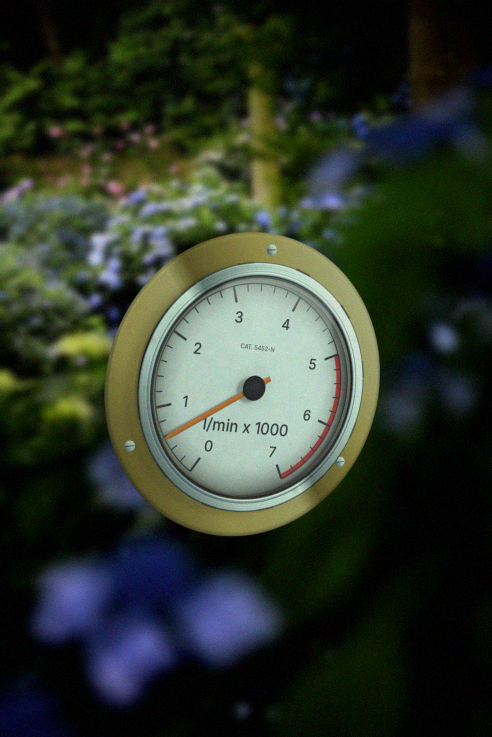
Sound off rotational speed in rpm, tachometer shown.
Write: 600 rpm
